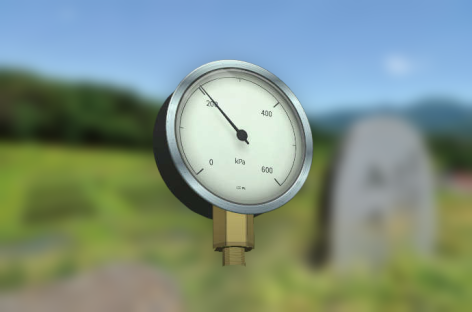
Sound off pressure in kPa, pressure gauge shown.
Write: 200 kPa
